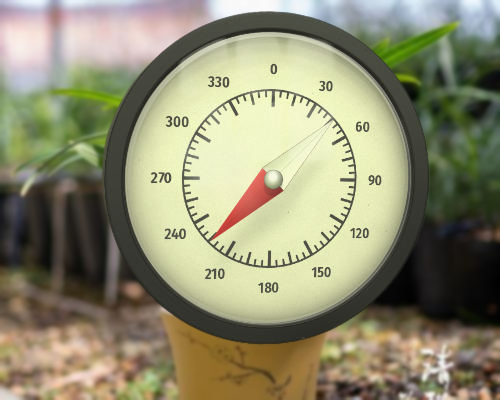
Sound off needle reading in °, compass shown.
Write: 225 °
